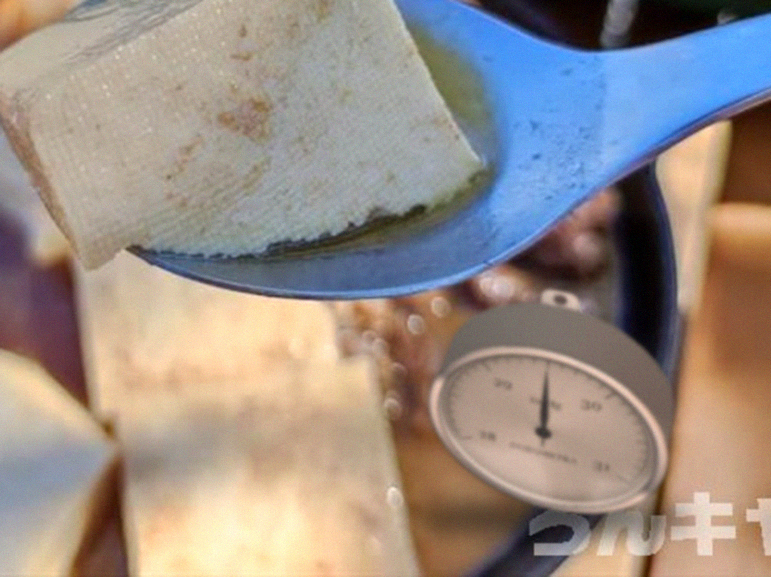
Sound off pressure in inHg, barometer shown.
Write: 29.5 inHg
